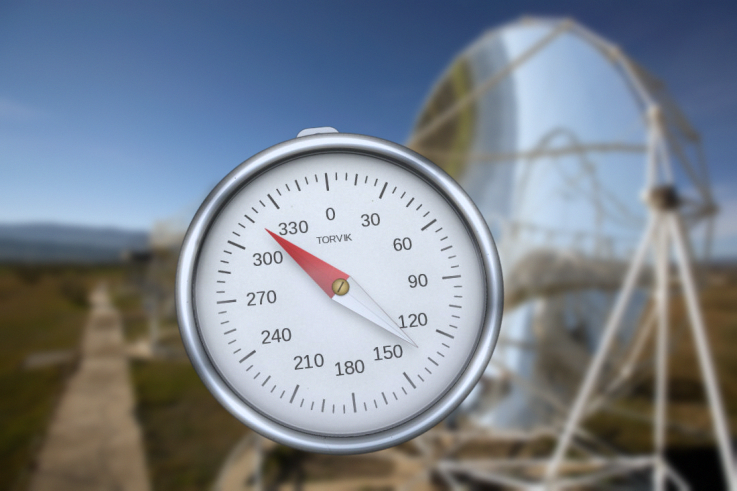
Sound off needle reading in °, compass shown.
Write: 315 °
